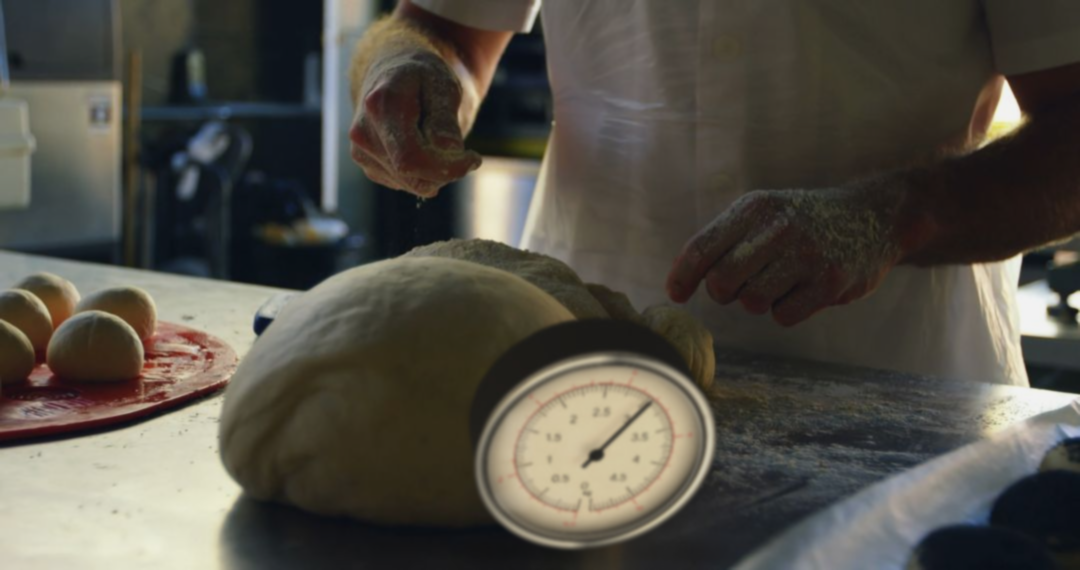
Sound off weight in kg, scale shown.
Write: 3 kg
